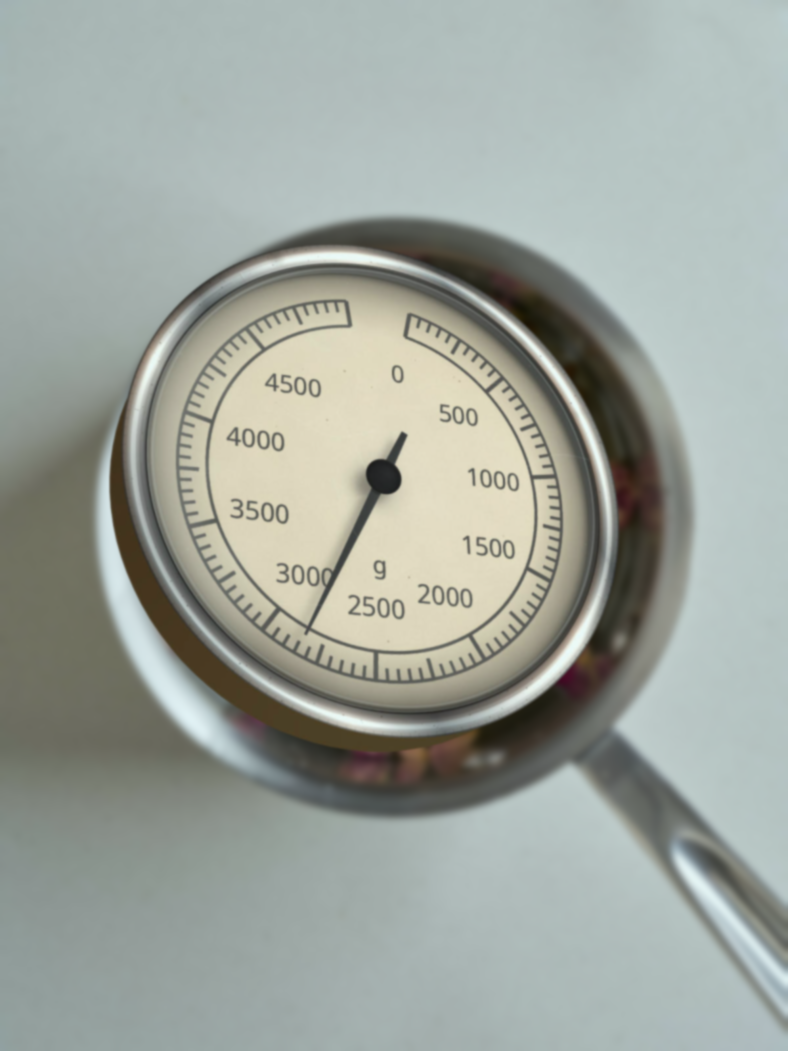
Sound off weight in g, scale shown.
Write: 2850 g
